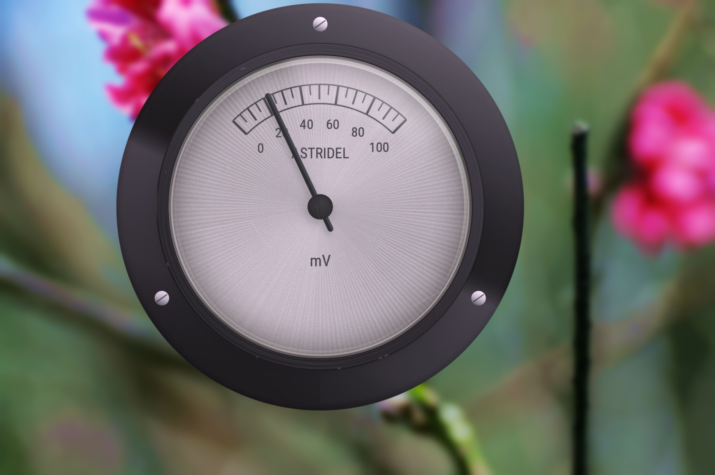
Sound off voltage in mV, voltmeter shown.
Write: 22.5 mV
